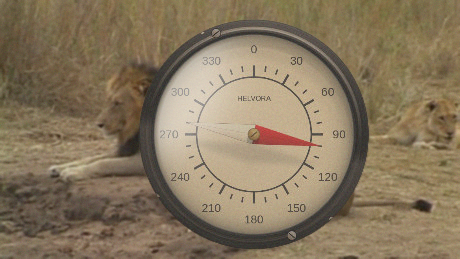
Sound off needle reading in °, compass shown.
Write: 100 °
